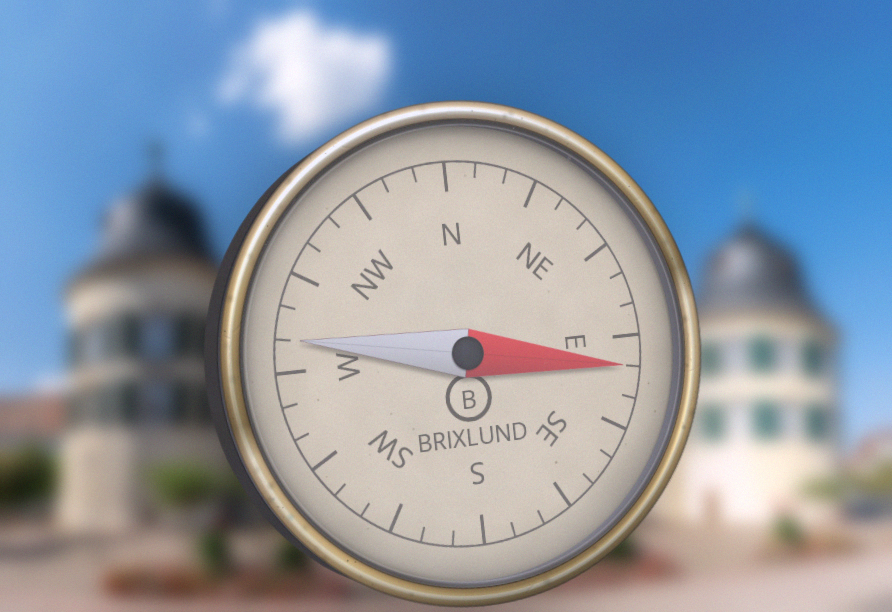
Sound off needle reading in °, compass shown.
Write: 100 °
